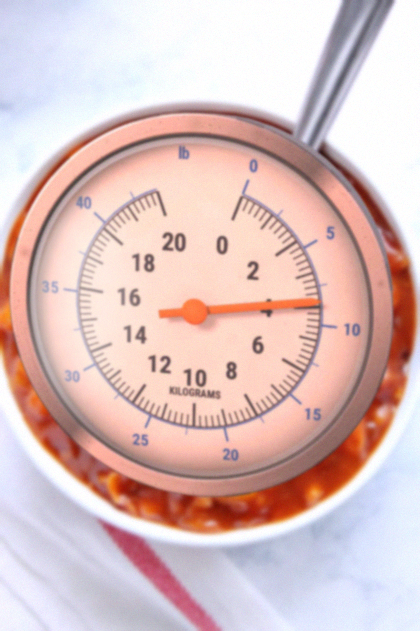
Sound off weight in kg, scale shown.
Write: 3.8 kg
